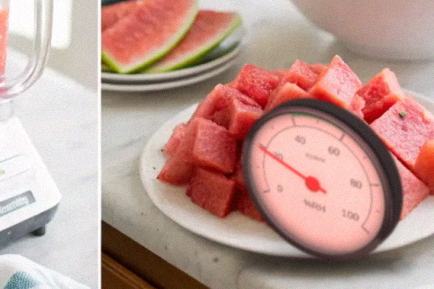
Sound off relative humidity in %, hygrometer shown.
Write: 20 %
